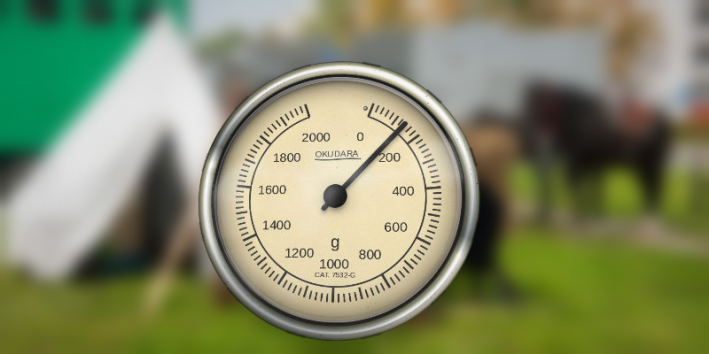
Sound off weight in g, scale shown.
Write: 140 g
